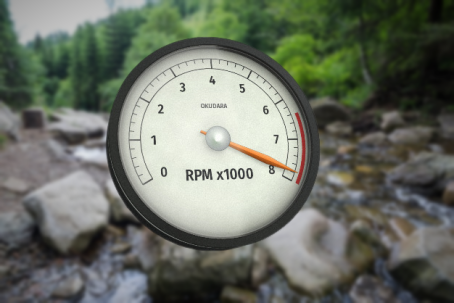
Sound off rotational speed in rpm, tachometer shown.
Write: 7800 rpm
